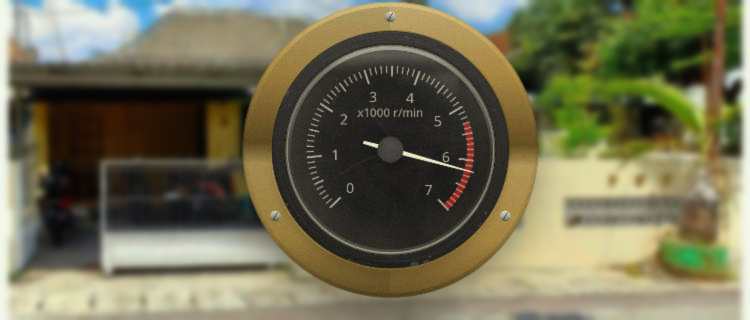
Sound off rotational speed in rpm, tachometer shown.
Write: 6200 rpm
